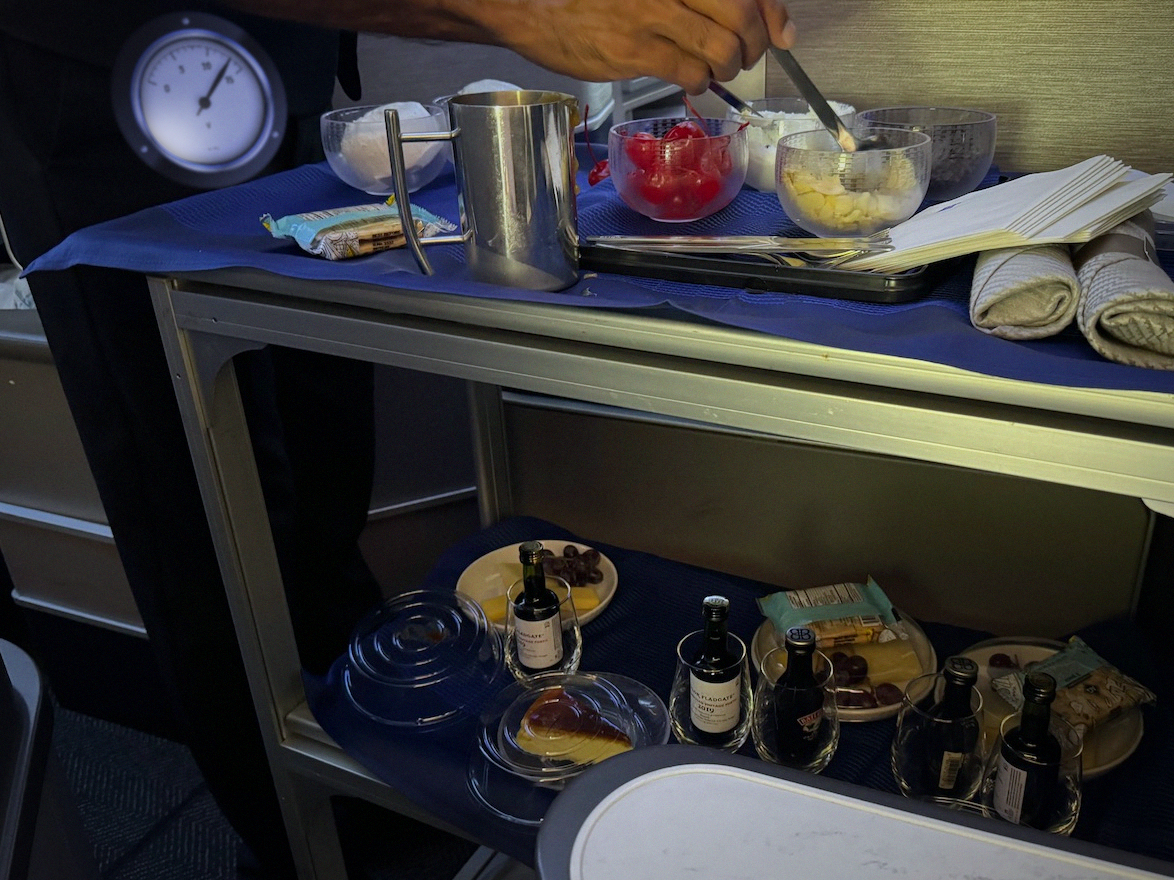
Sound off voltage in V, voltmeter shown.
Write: 13 V
